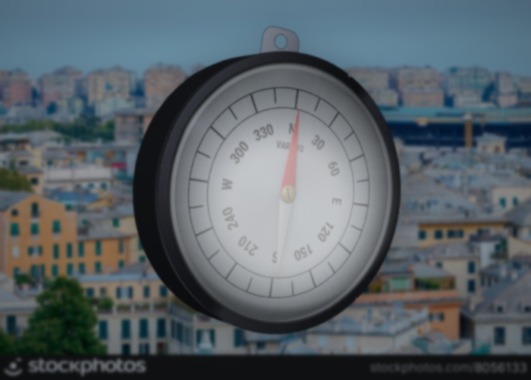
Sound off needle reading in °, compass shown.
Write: 0 °
